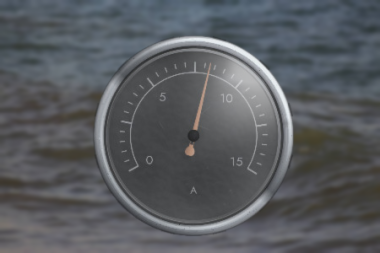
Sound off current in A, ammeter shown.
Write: 8.25 A
